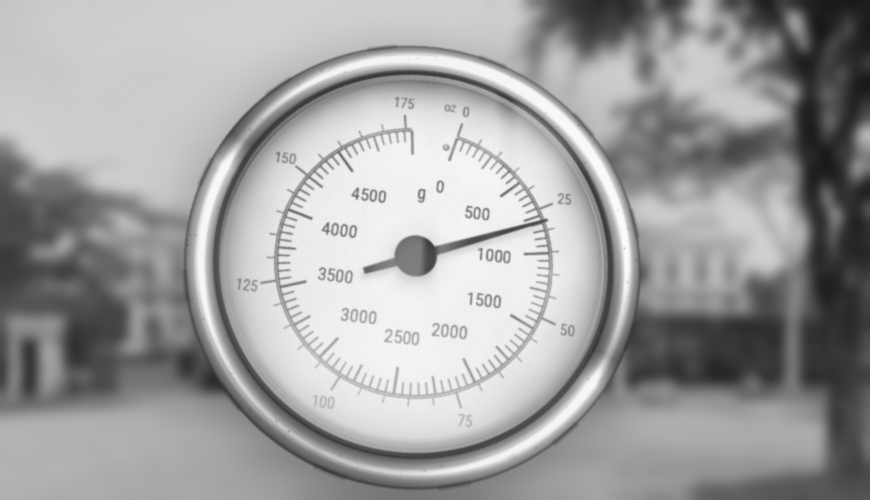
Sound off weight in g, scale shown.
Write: 800 g
